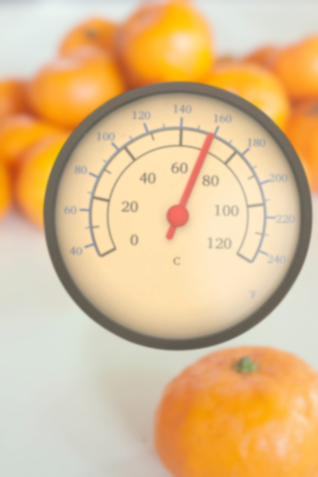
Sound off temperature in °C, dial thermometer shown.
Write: 70 °C
